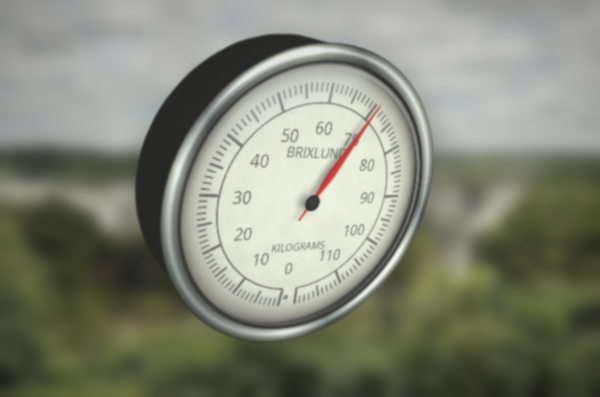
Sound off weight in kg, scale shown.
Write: 70 kg
